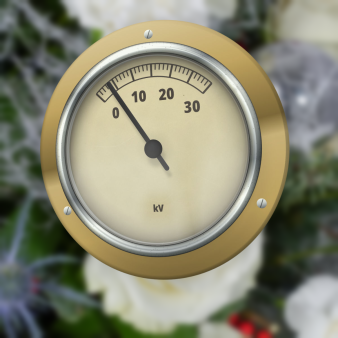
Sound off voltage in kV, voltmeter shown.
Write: 4 kV
